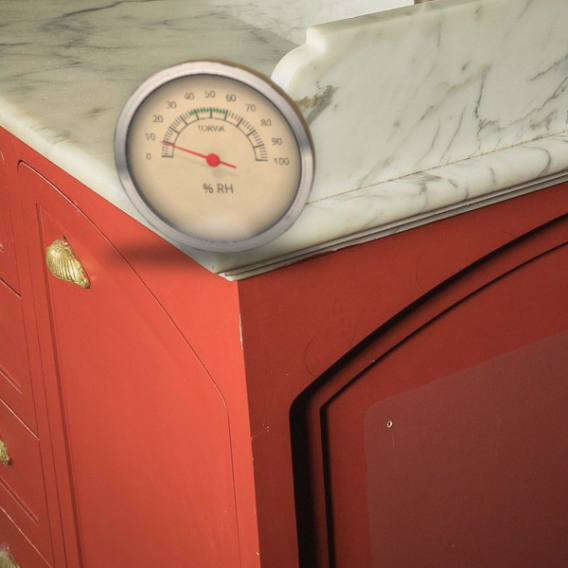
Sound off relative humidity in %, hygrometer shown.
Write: 10 %
